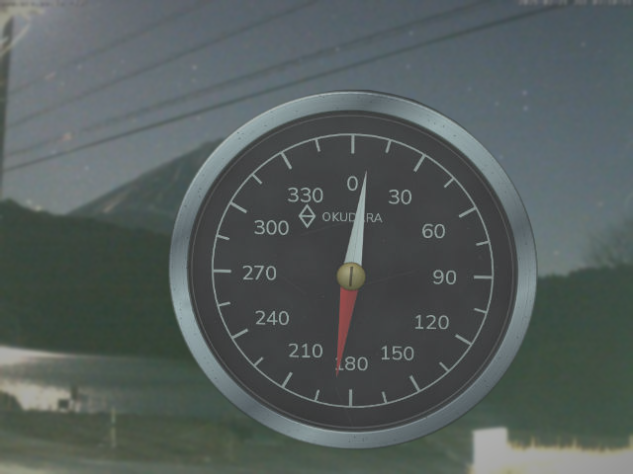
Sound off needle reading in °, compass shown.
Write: 187.5 °
